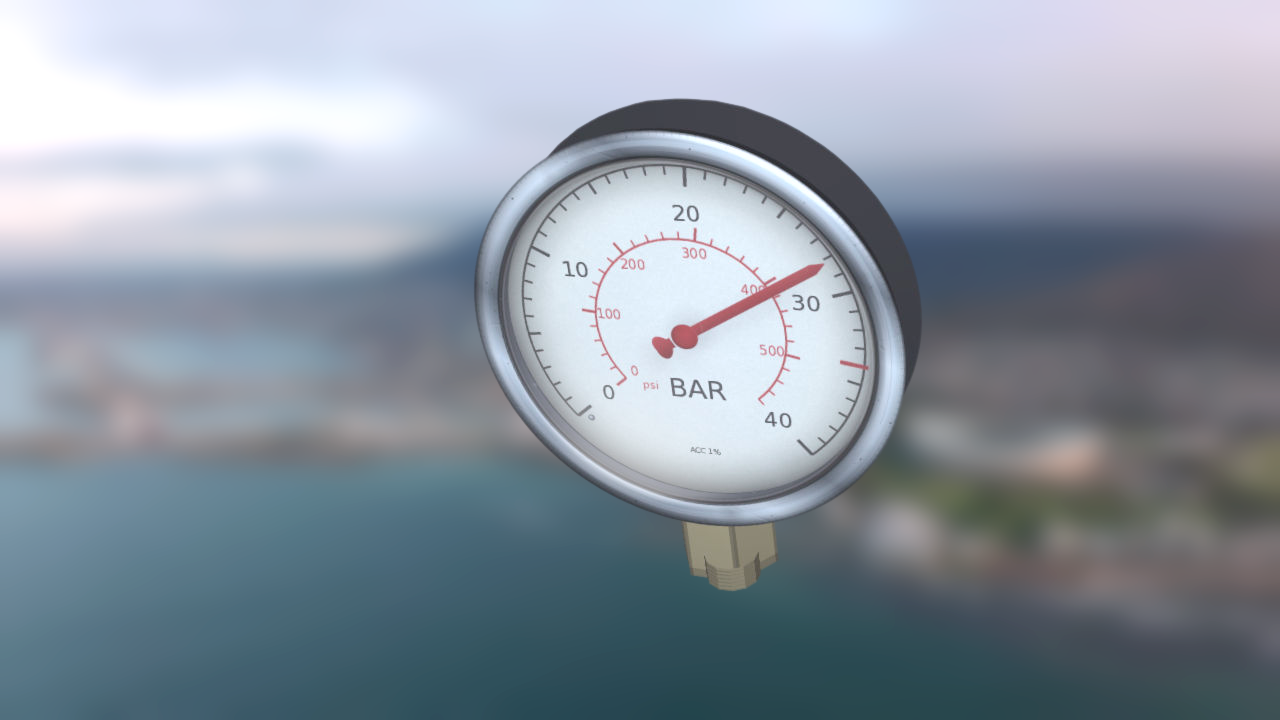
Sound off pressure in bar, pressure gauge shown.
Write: 28 bar
